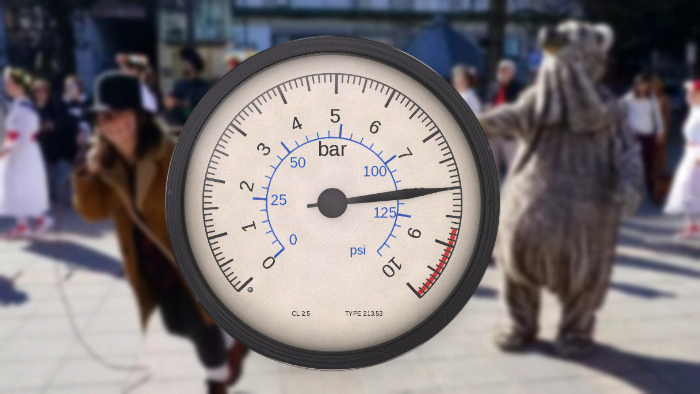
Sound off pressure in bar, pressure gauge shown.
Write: 8 bar
